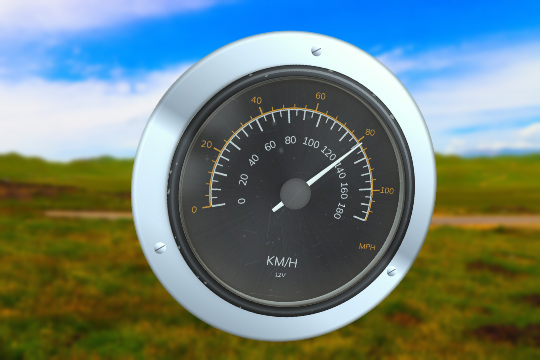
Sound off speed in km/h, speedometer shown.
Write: 130 km/h
